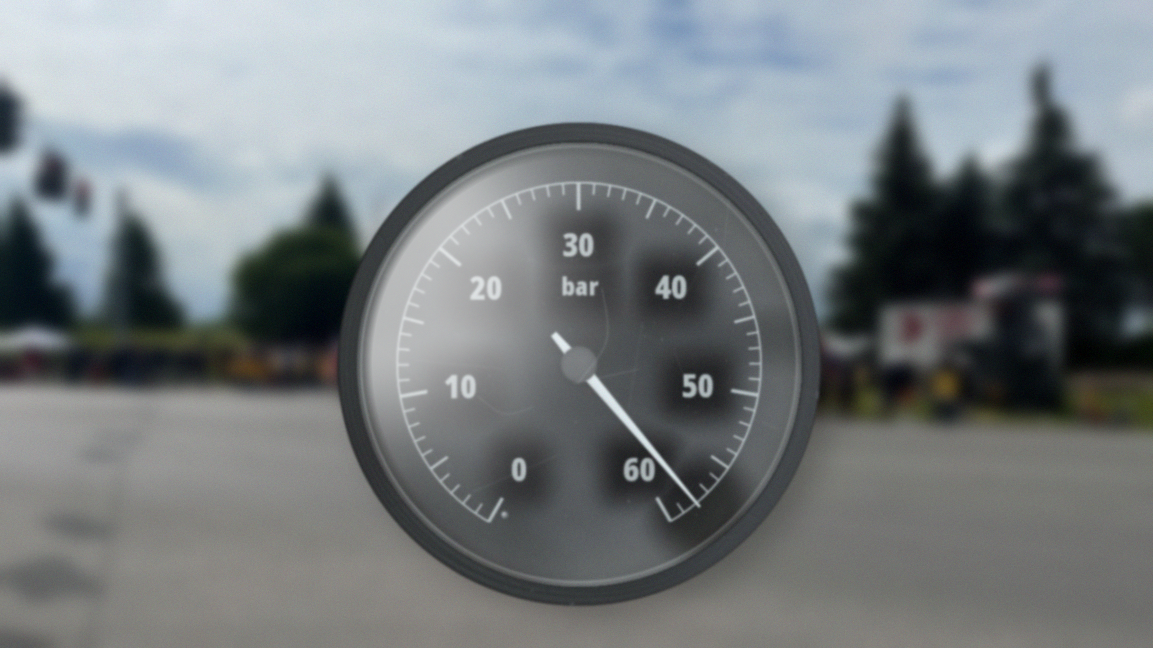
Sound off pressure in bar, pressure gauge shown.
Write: 58 bar
